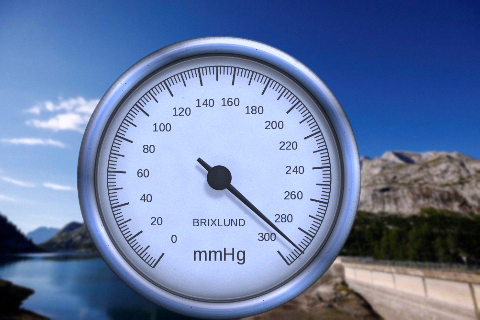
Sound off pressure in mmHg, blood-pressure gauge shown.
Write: 290 mmHg
